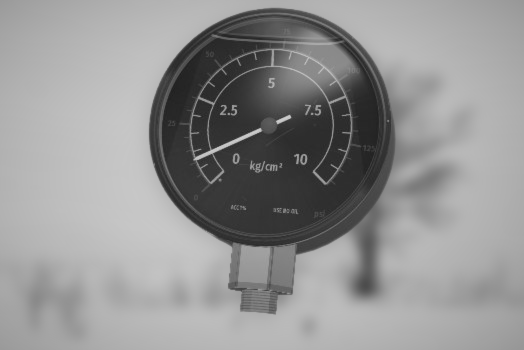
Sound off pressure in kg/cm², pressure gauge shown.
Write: 0.75 kg/cm²
